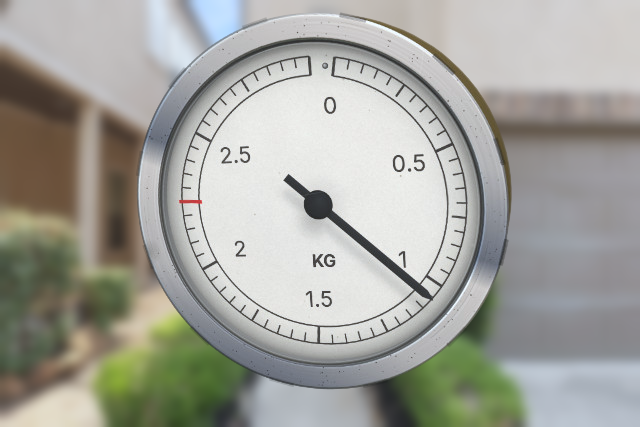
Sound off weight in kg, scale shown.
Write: 1.05 kg
